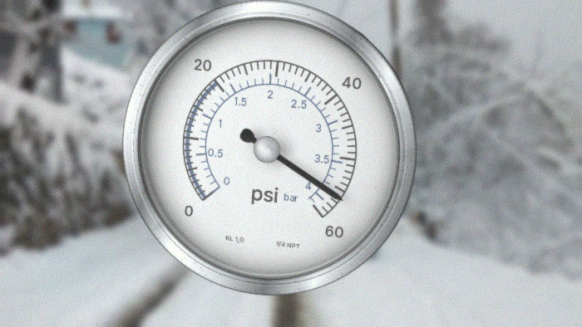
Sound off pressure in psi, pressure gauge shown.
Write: 56 psi
